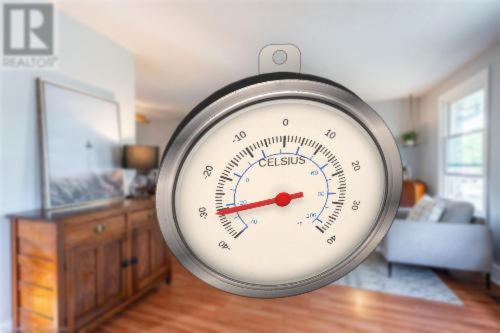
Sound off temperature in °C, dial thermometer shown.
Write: -30 °C
